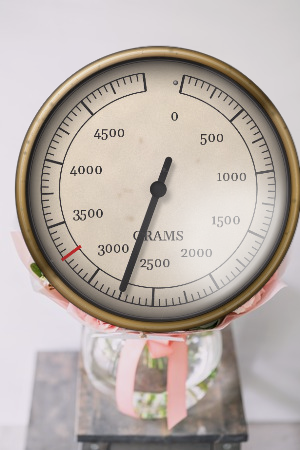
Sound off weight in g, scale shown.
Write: 2750 g
